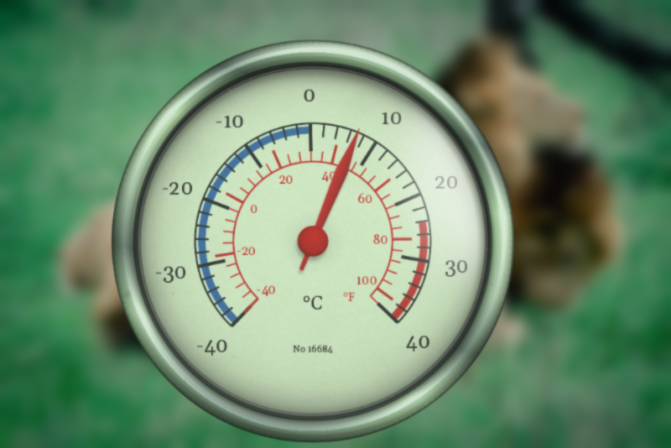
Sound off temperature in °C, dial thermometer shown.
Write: 7 °C
